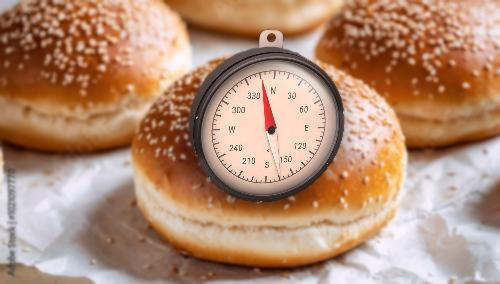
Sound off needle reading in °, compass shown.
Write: 345 °
